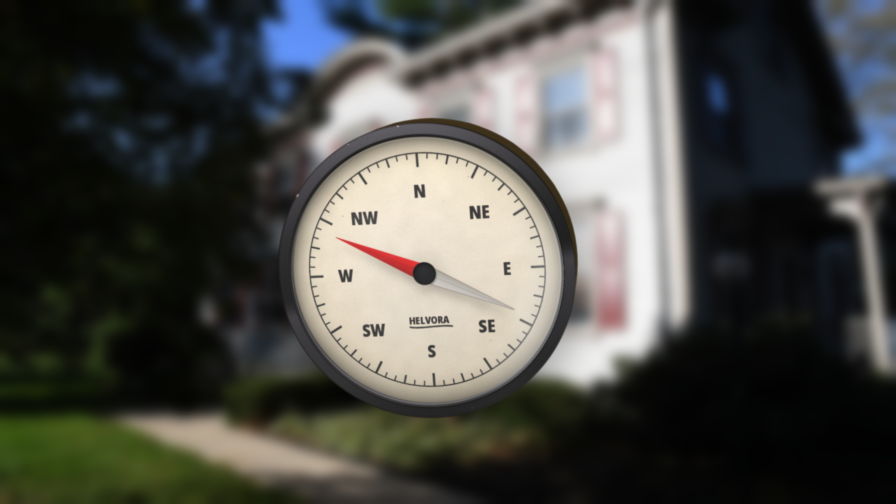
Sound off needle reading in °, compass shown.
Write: 295 °
